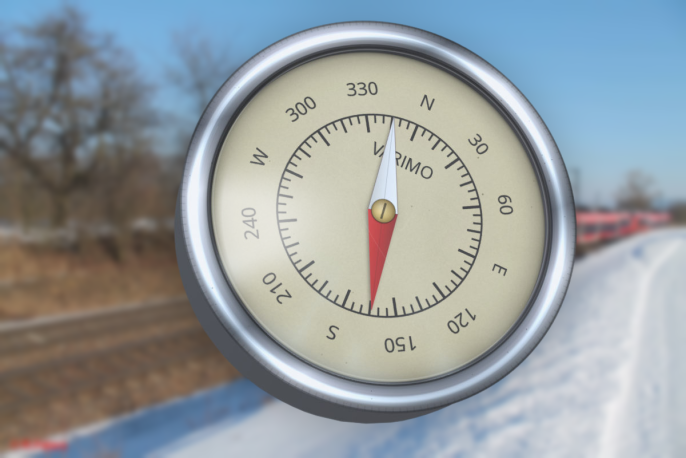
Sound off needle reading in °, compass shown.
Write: 165 °
